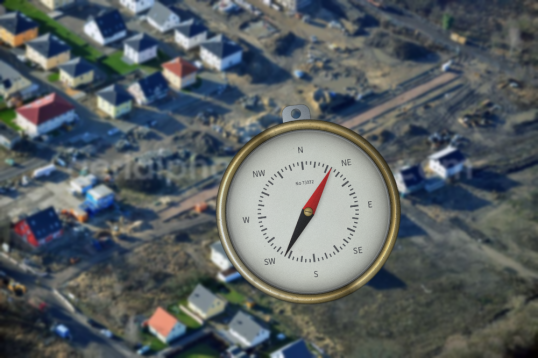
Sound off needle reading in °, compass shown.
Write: 35 °
